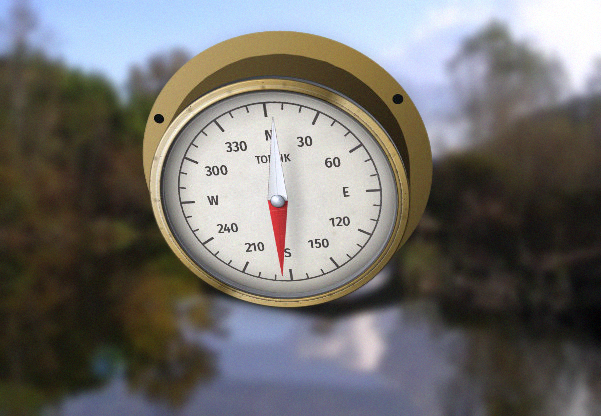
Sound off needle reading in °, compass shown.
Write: 185 °
